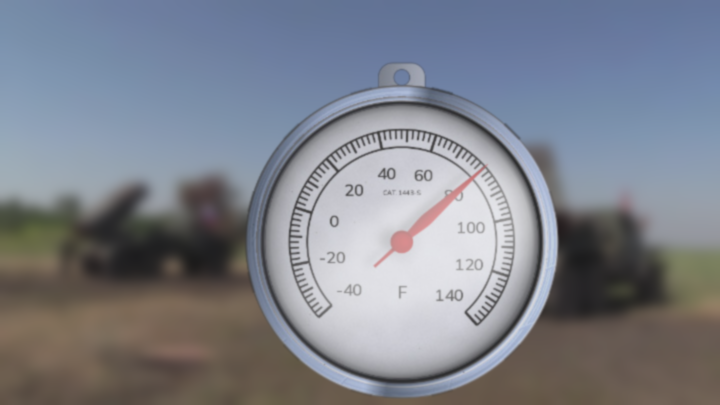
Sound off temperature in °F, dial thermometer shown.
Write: 80 °F
